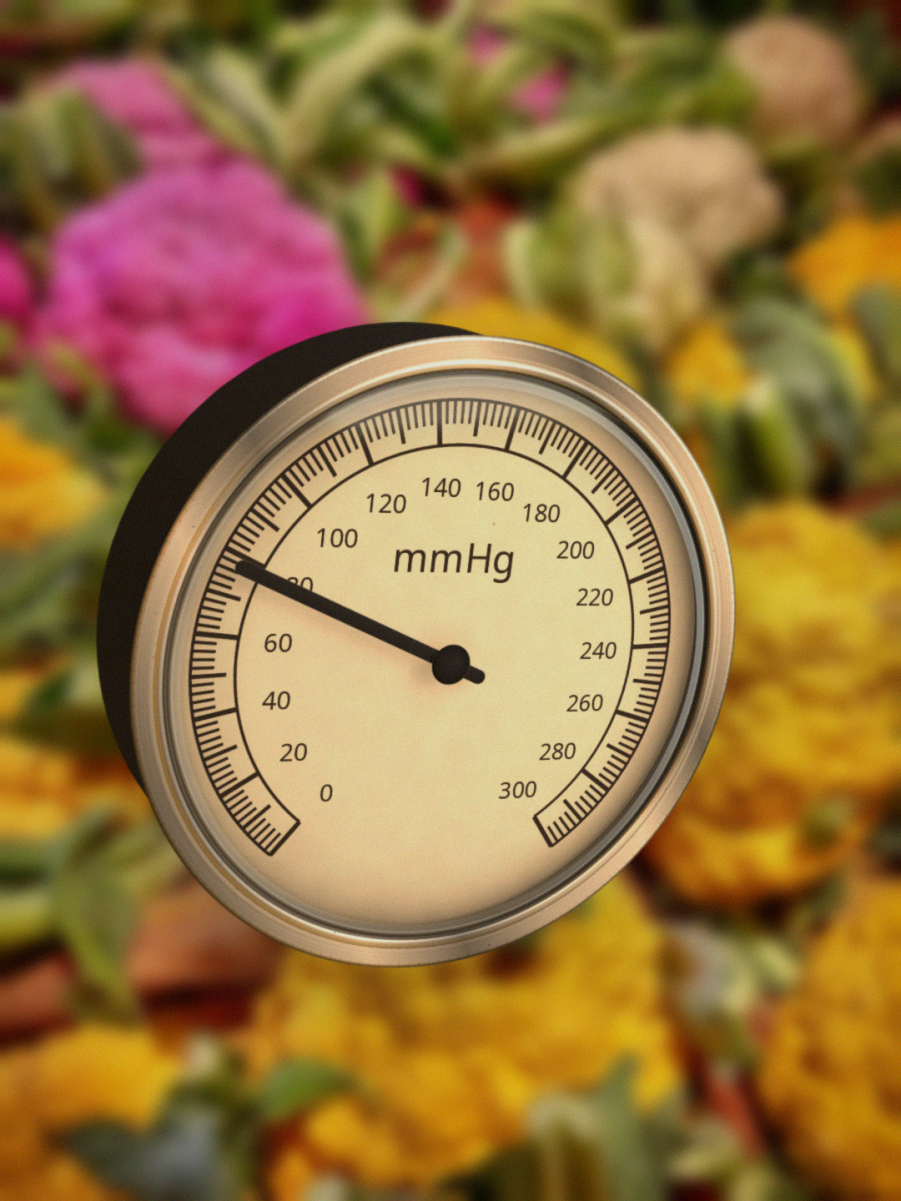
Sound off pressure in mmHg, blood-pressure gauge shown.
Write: 78 mmHg
